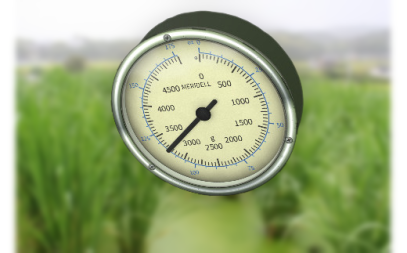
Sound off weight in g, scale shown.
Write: 3250 g
